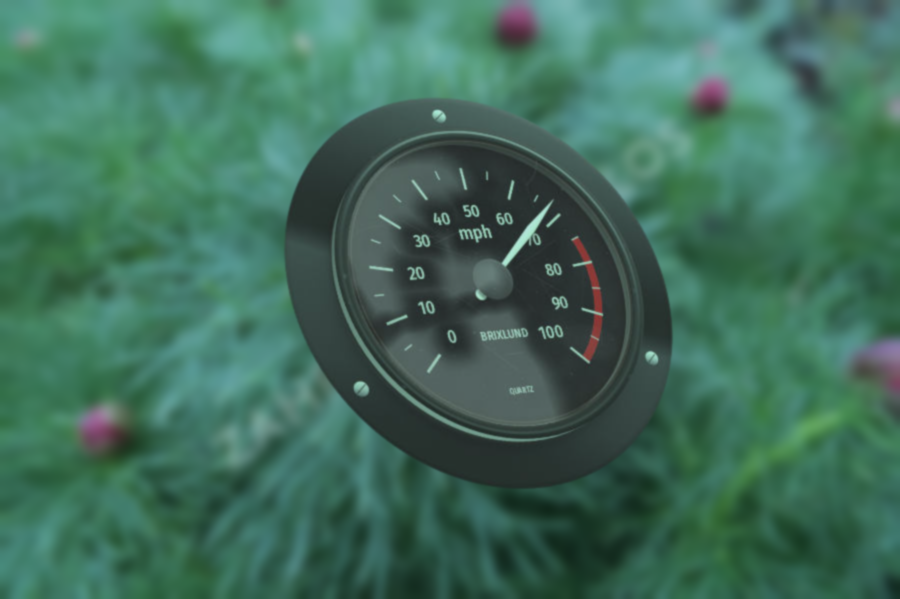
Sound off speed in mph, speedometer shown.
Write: 67.5 mph
